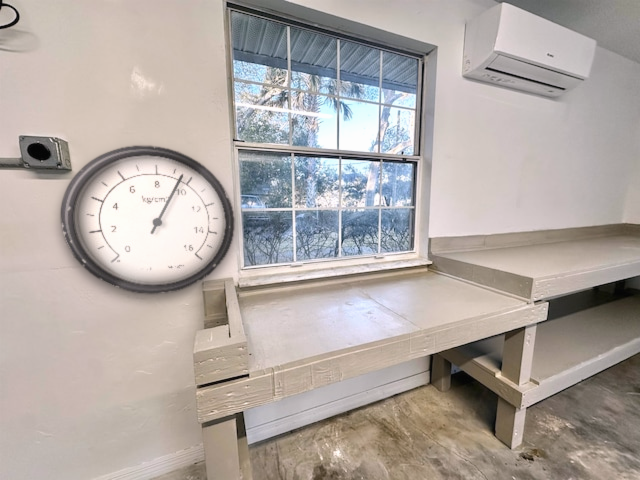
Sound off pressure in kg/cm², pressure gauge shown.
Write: 9.5 kg/cm²
